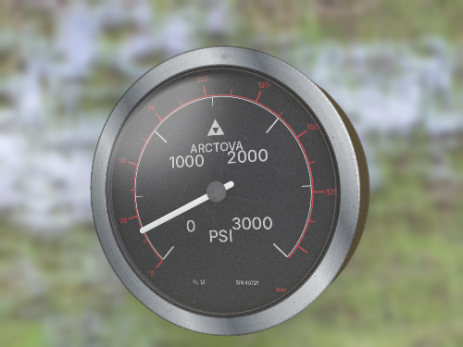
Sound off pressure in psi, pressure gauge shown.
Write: 250 psi
